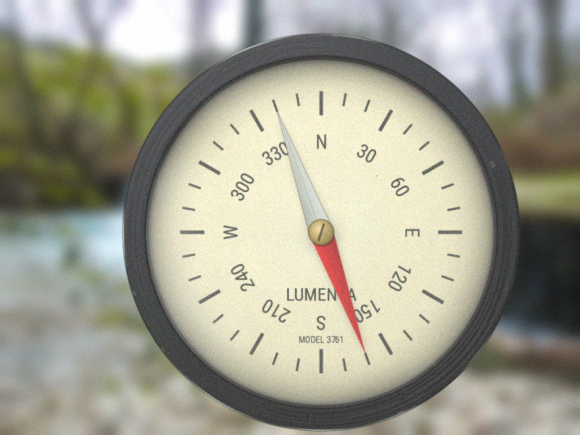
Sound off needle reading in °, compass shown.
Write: 160 °
